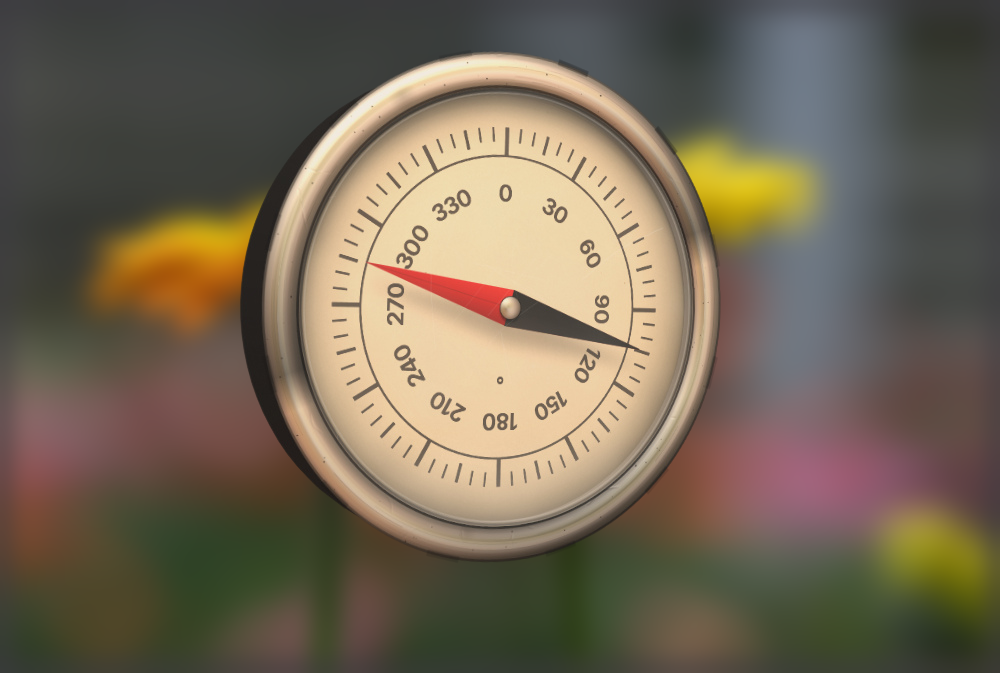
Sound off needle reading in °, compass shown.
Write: 285 °
